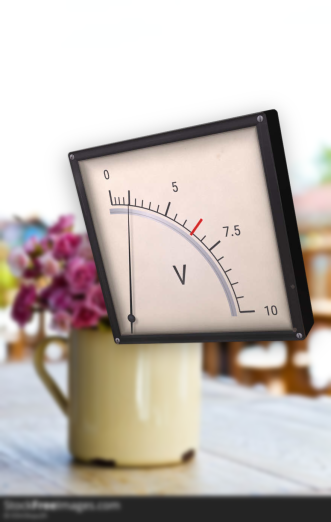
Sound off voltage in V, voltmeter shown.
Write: 2.5 V
